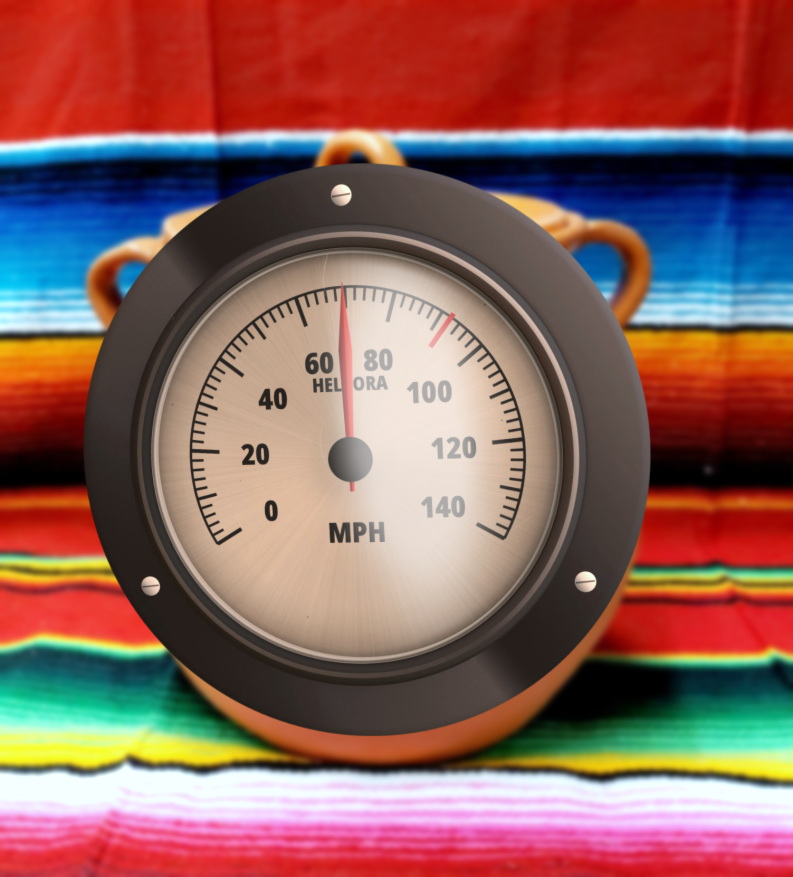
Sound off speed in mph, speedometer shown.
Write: 70 mph
